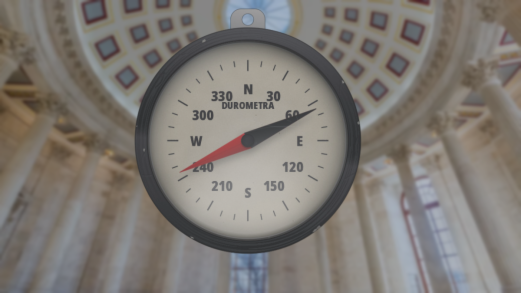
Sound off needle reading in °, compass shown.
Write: 245 °
